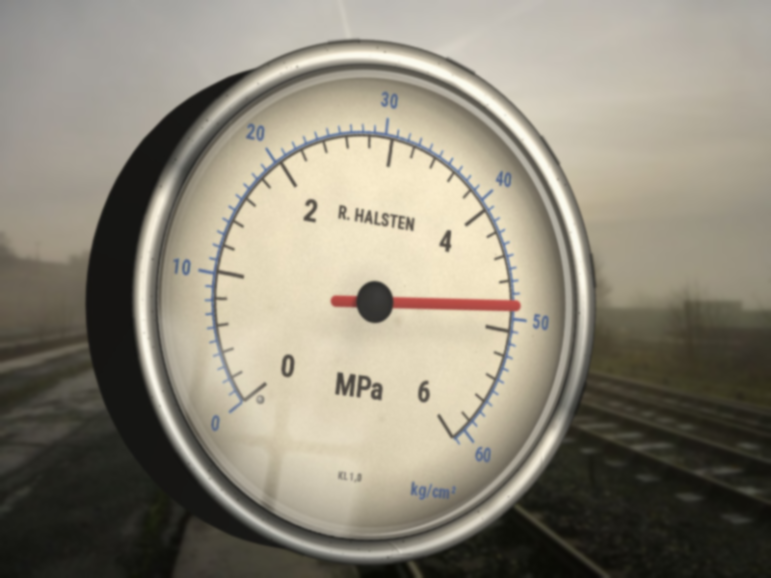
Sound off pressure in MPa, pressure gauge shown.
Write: 4.8 MPa
